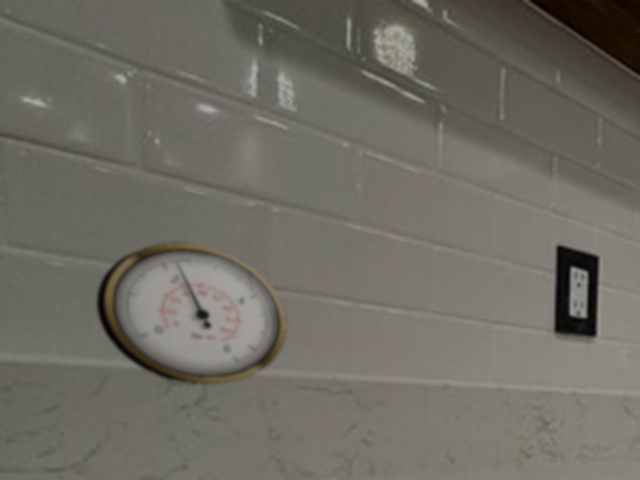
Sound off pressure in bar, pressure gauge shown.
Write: 2.25 bar
